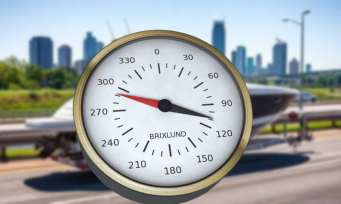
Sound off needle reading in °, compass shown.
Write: 290 °
